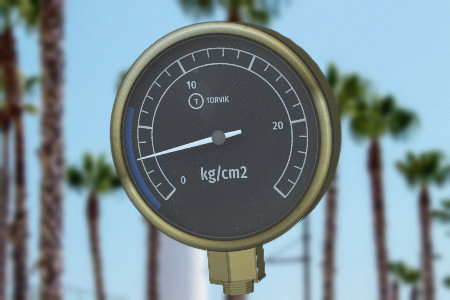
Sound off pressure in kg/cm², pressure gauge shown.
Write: 3 kg/cm²
